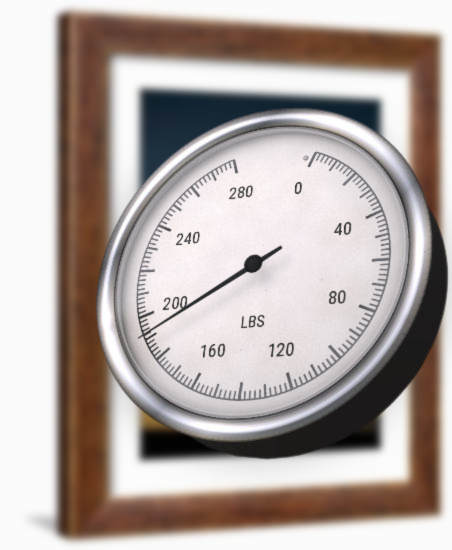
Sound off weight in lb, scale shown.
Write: 190 lb
